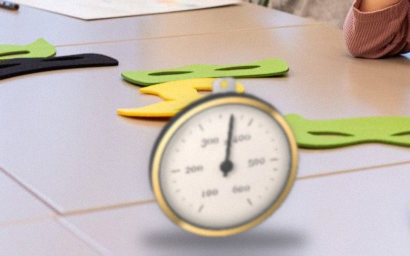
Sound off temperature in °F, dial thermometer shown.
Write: 360 °F
